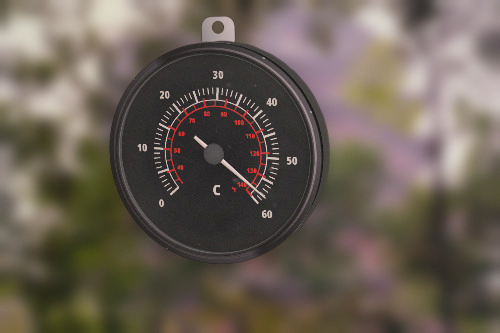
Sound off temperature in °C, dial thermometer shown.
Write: 58 °C
